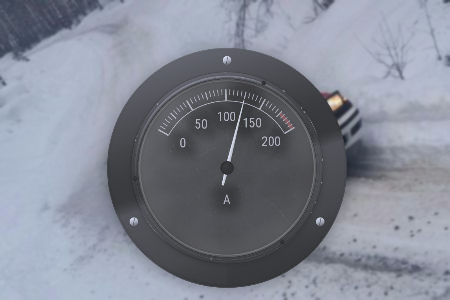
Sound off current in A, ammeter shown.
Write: 125 A
